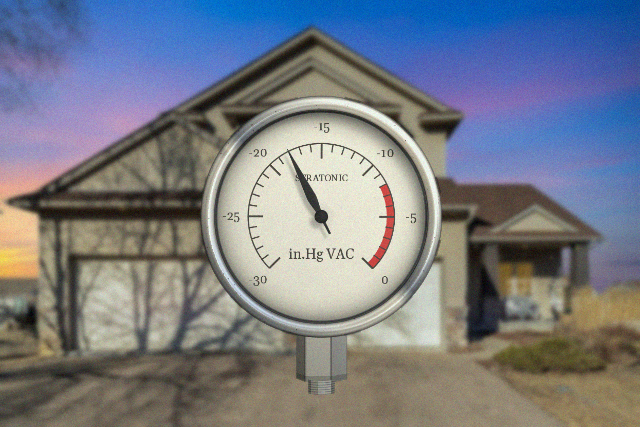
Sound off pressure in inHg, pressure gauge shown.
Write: -18 inHg
